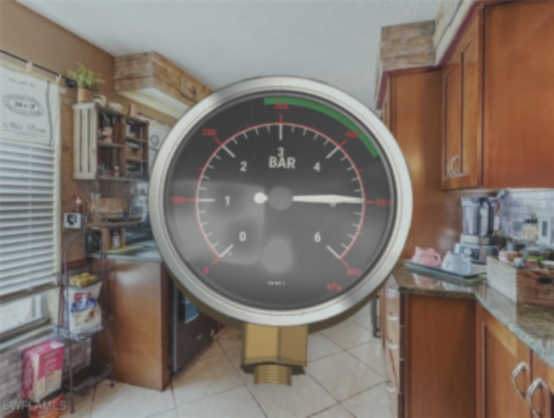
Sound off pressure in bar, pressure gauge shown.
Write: 5 bar
